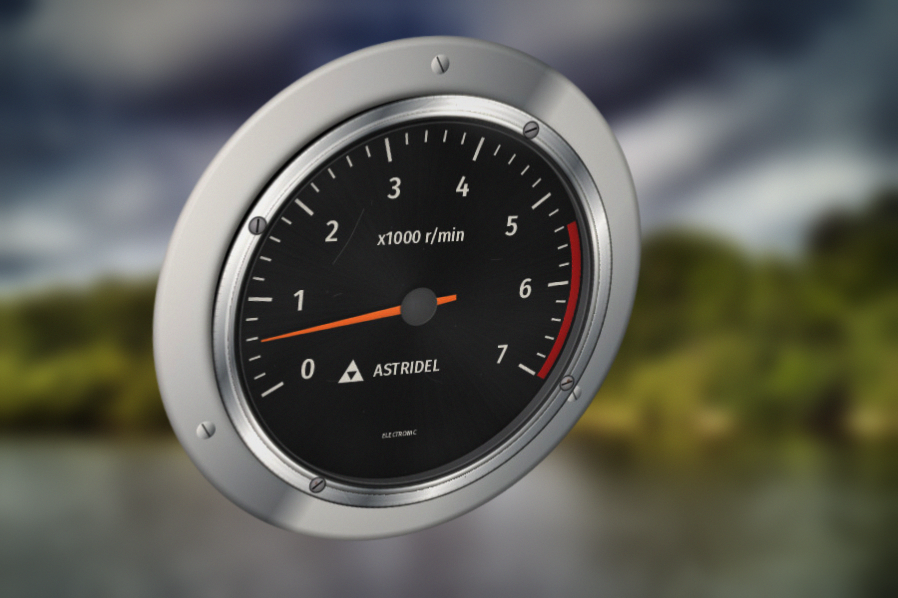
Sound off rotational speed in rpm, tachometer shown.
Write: 600 rpm
